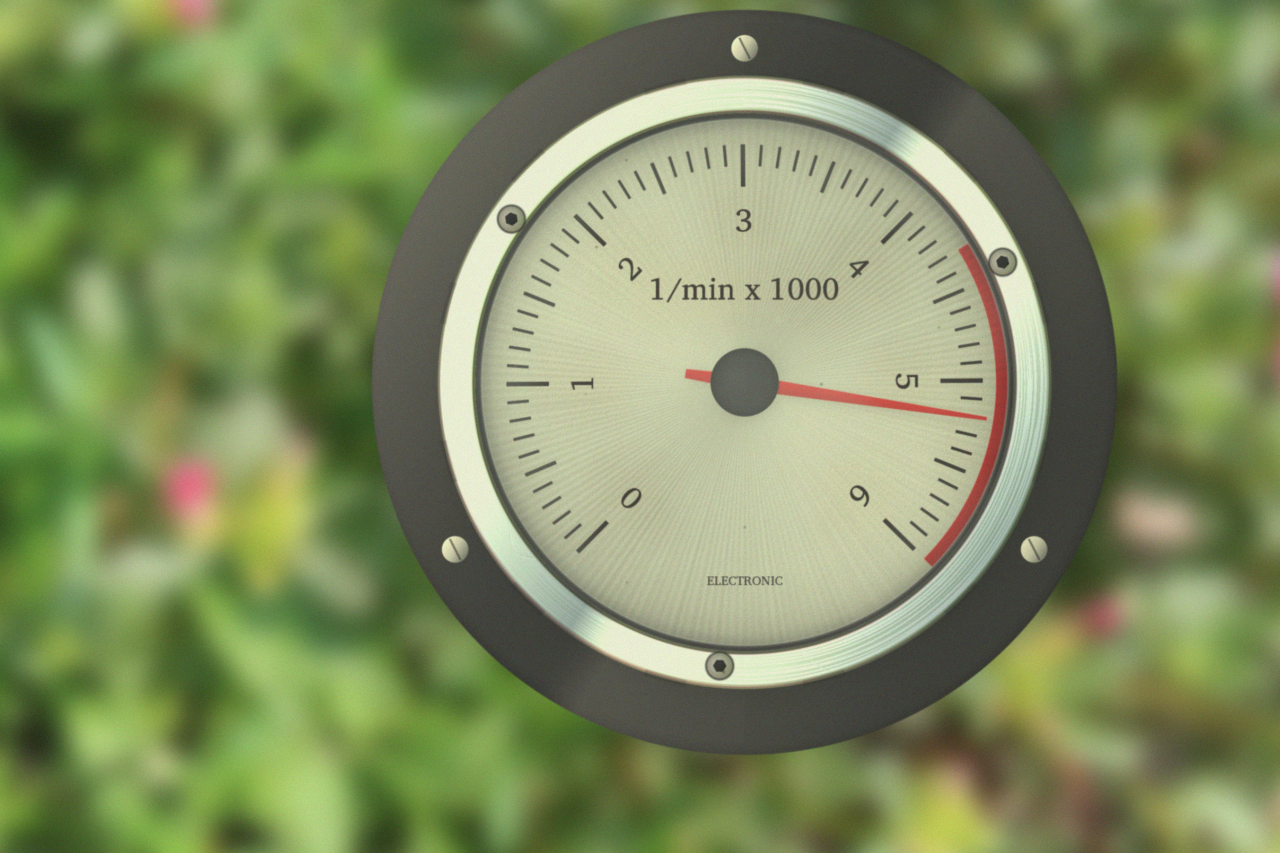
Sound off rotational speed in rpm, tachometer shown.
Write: 5200 rpm
